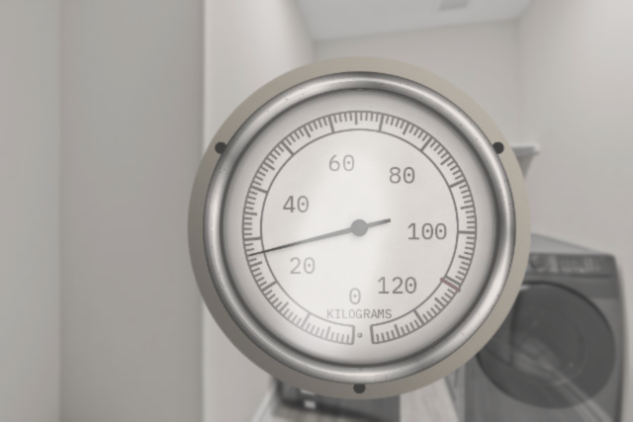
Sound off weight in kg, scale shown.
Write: 27 kg
